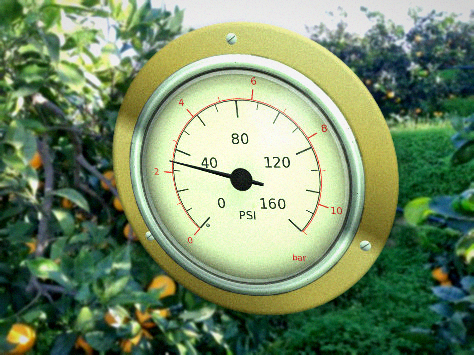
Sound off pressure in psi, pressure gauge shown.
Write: 35 psi
